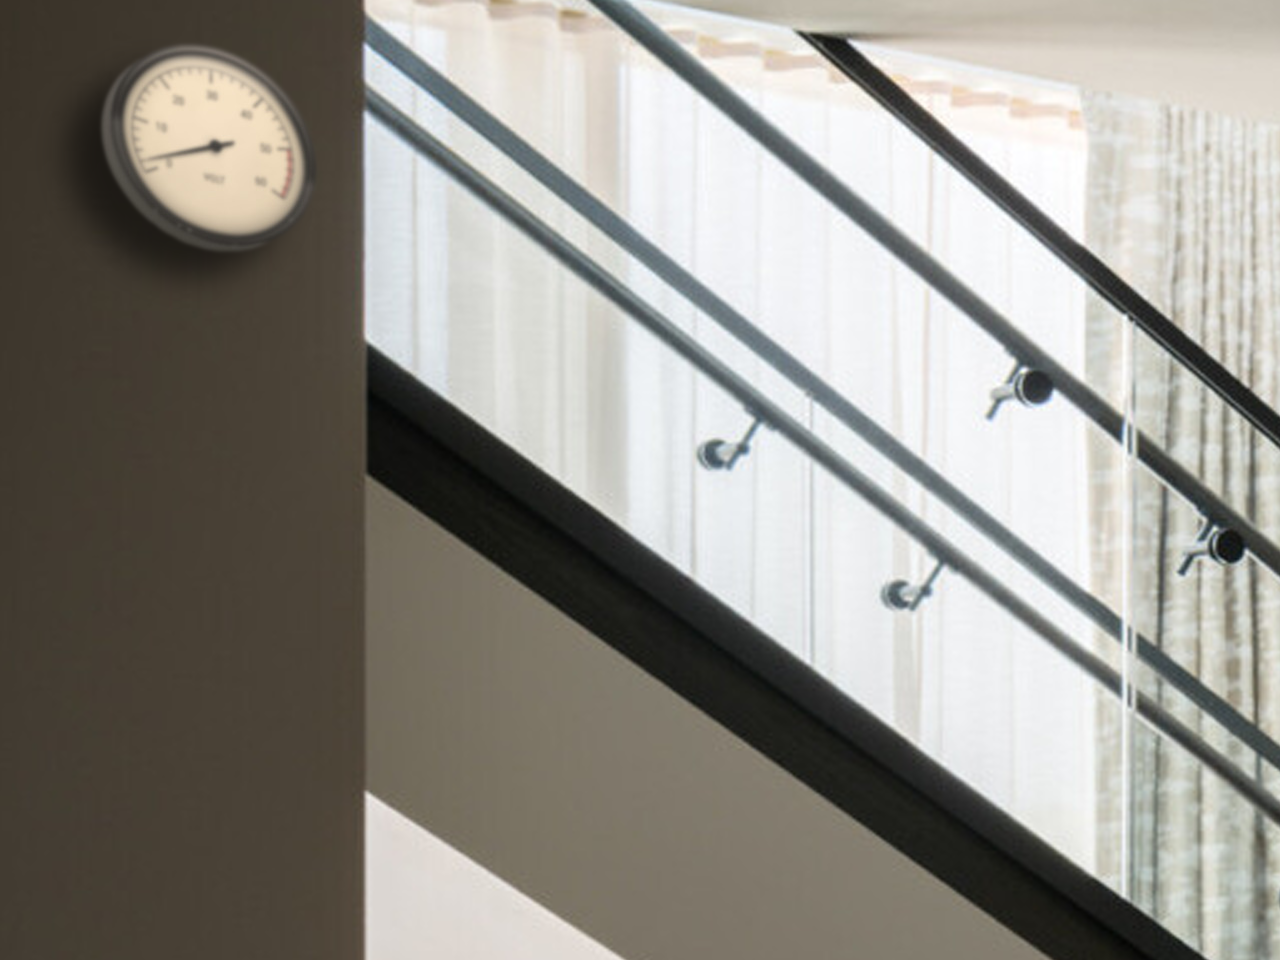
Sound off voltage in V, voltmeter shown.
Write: 2 V
